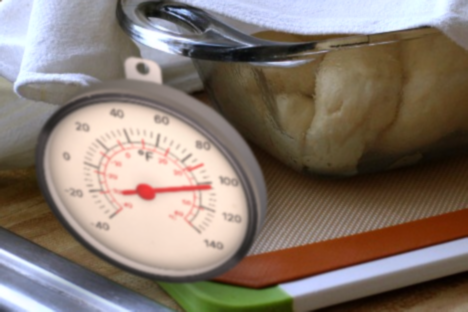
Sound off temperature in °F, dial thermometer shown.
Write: 100 °F
